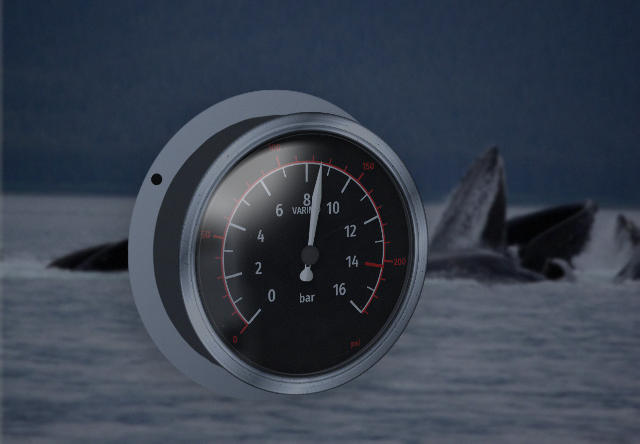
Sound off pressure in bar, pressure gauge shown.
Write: 8.5 bar
